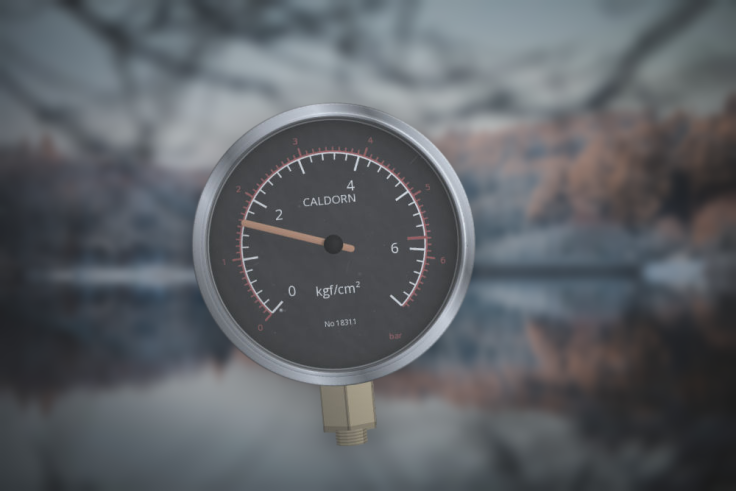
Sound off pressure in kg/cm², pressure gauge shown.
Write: 1.6 kg/cm²
